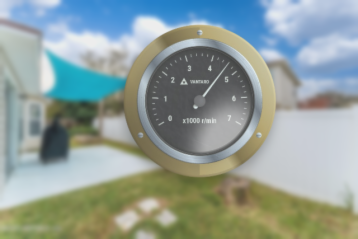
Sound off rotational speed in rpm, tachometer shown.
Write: 4600 rpm
